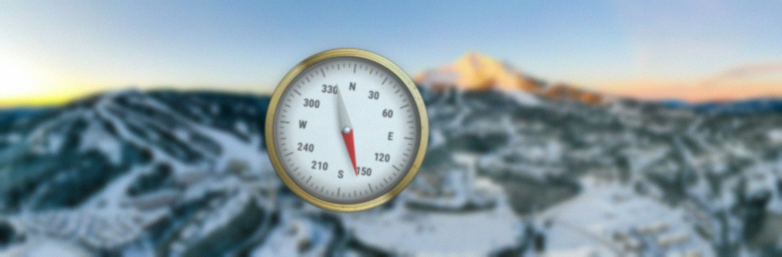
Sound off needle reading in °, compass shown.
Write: 160 °
